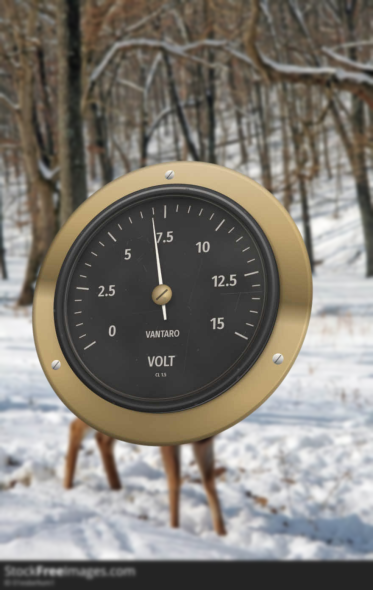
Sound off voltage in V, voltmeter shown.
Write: 7 V
